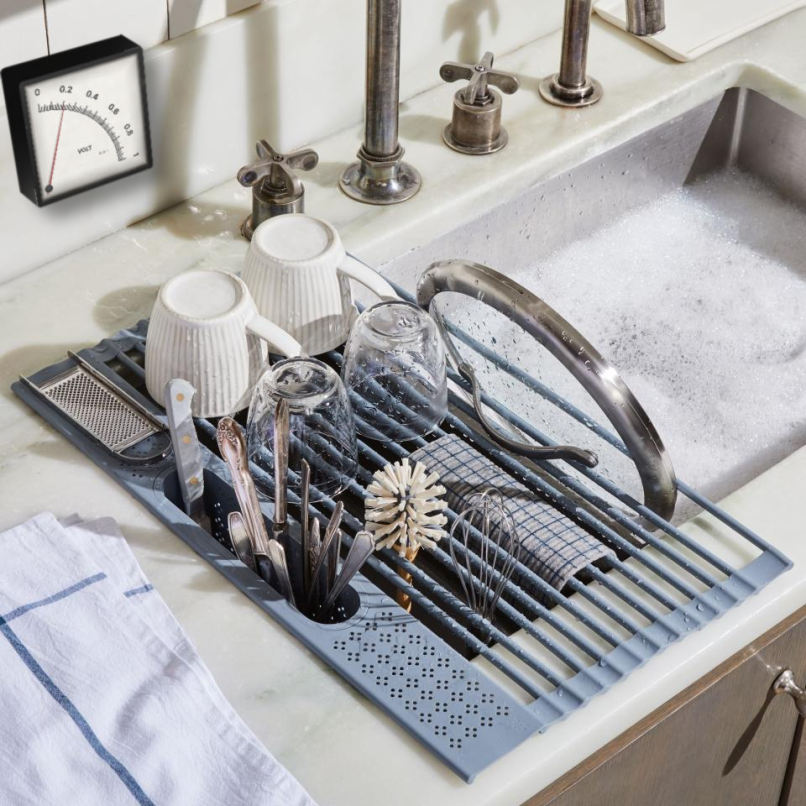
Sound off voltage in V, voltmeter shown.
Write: 0.2 V
